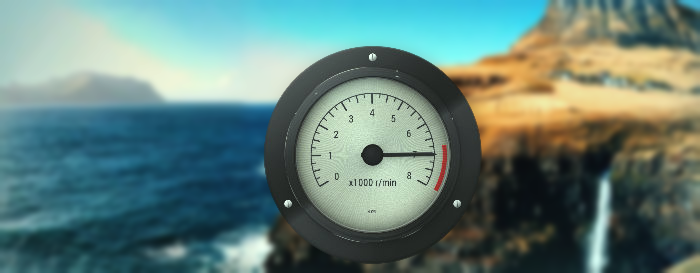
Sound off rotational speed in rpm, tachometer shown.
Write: 7000 rpm
